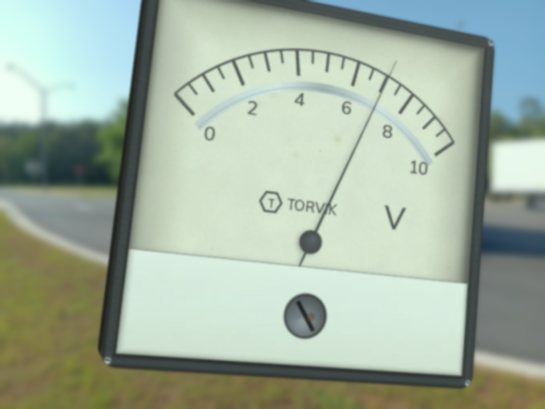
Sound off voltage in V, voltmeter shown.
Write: 7 V
